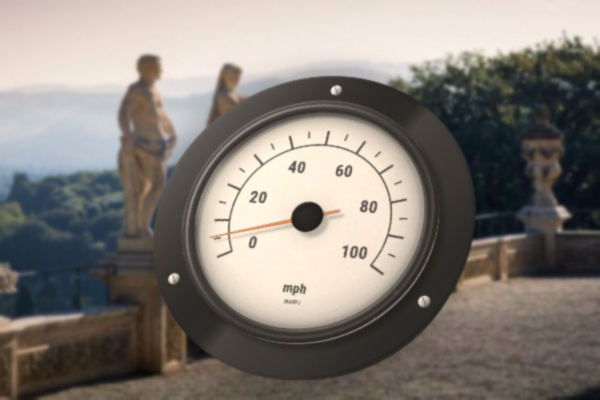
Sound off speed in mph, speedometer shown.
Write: 5 mph
